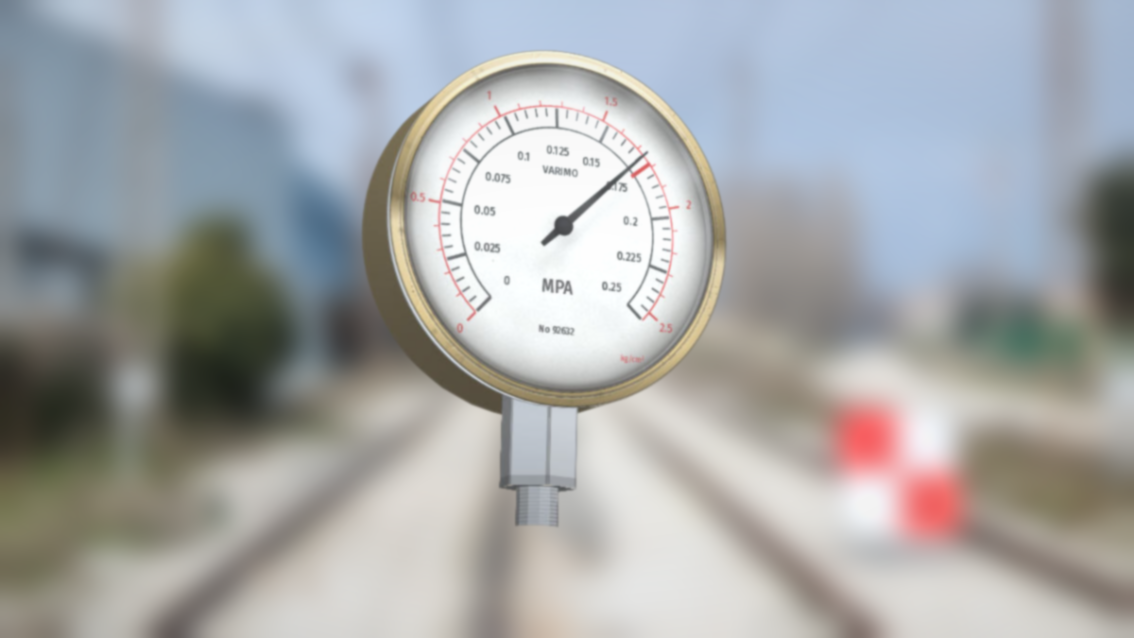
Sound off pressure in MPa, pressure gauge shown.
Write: 0.17 MPa
